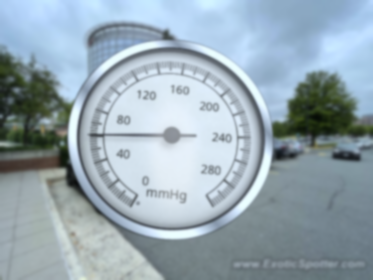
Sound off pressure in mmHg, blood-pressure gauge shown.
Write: 60 mmHg
